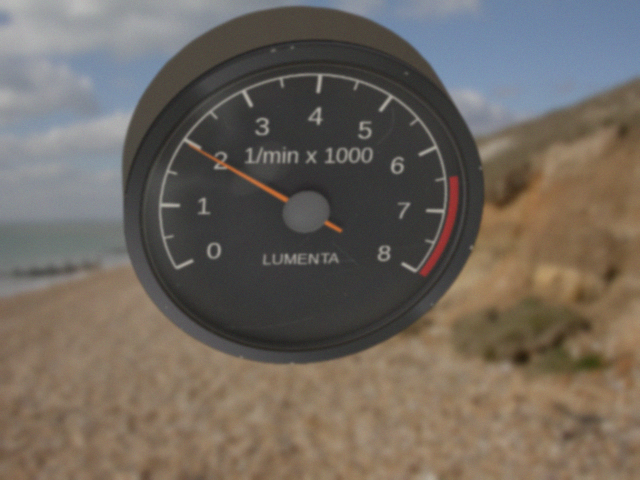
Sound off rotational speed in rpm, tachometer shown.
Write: 2000 rpm
